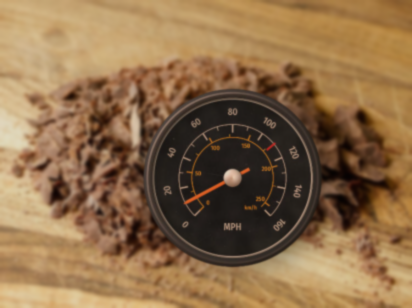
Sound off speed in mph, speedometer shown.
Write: 10 mph
